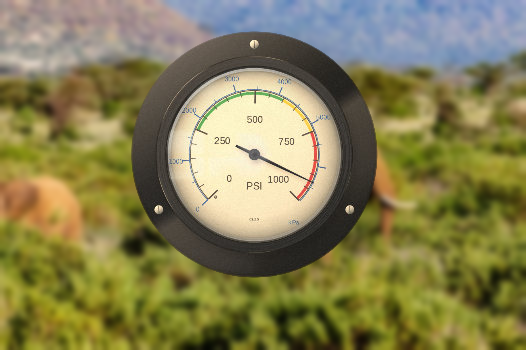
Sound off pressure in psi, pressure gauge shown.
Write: 925 psi
